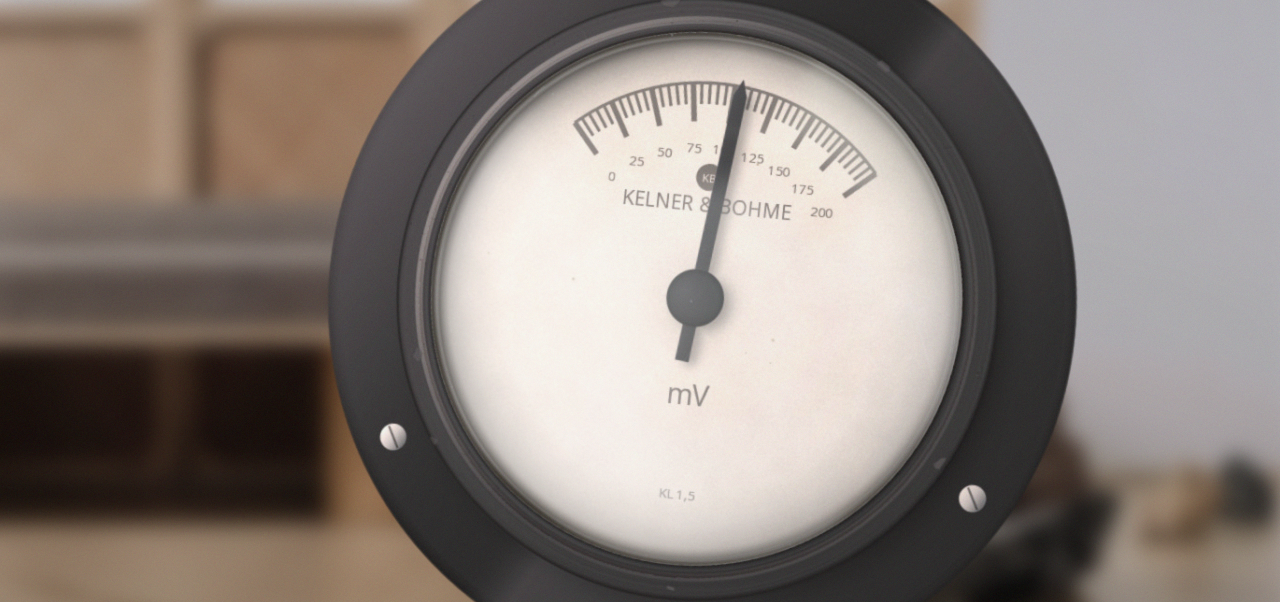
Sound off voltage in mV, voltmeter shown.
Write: 105 mV
